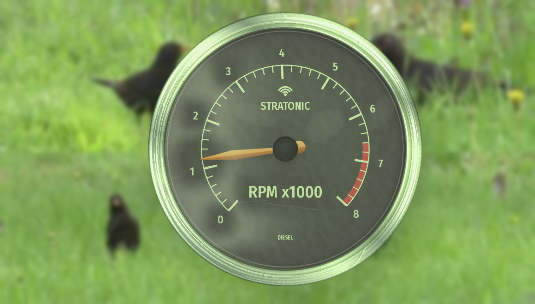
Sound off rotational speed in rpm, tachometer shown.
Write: 1200 rpm
